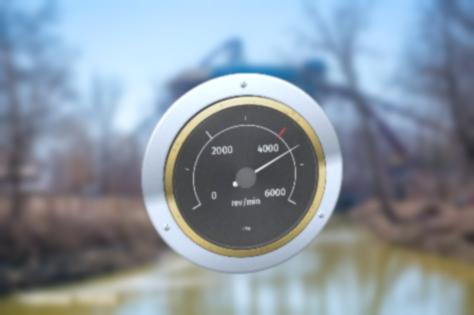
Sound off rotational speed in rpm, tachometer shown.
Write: 4500 rpm
